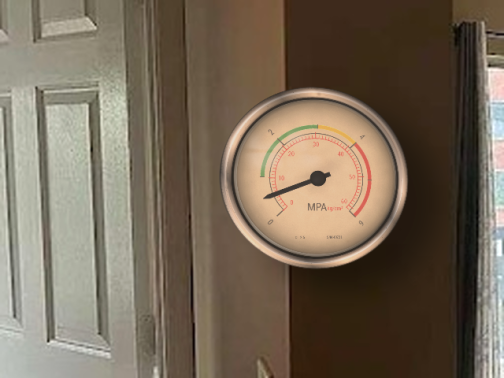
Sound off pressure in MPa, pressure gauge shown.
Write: 0.5 MPa
